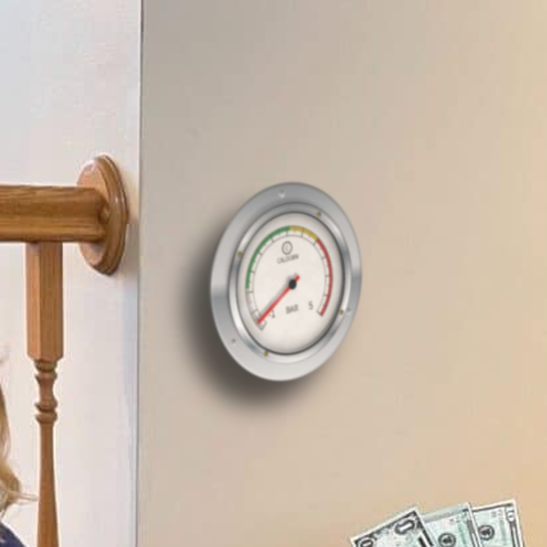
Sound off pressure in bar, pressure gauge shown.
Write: -0.75 bar
